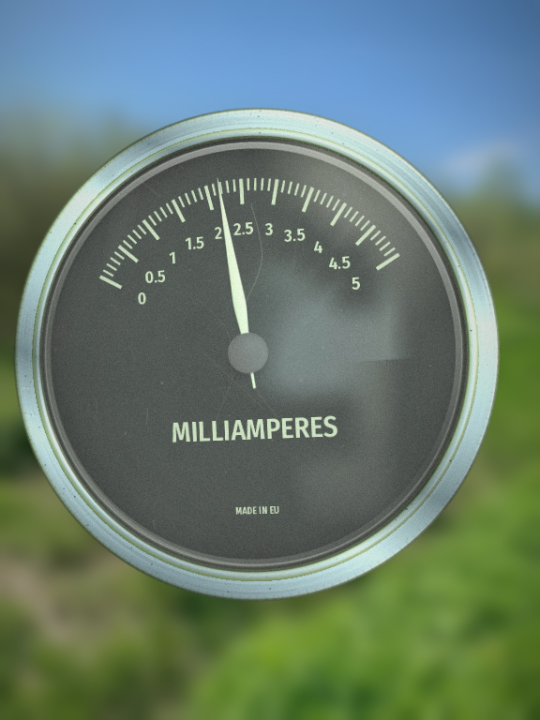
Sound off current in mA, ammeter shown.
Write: 2.2 mA
